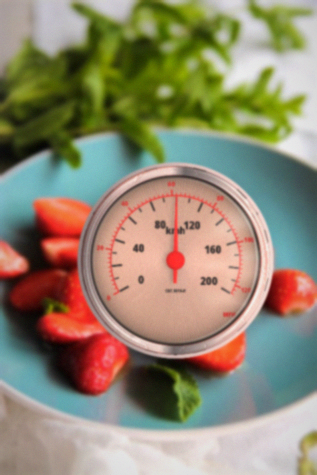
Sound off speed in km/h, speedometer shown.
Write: 100 km/h
